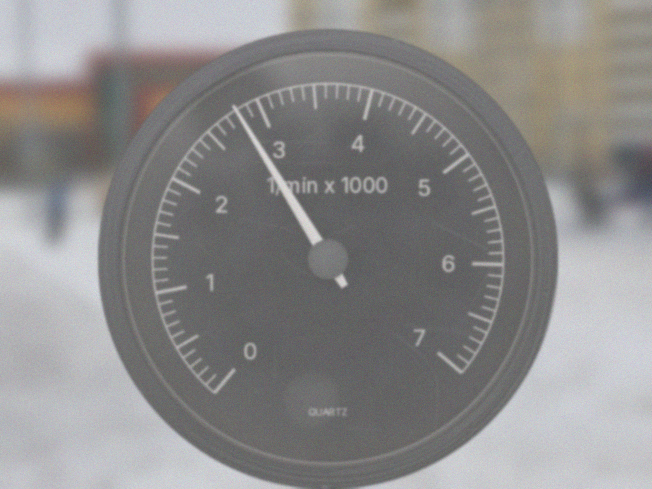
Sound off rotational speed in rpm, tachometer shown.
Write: 2800 rpm
